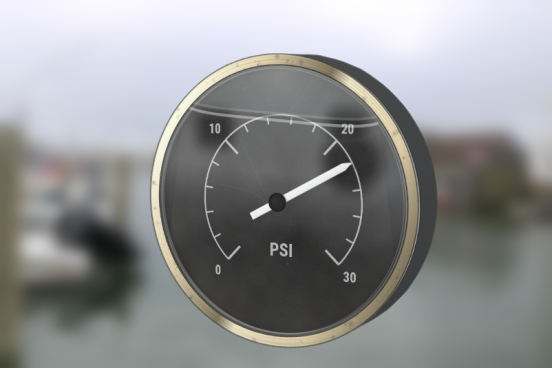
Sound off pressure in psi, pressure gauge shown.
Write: 22 psi
